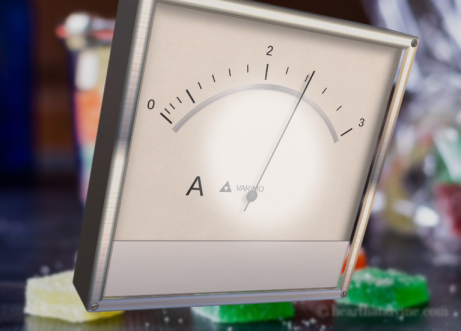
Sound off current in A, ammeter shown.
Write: 2.4 A
